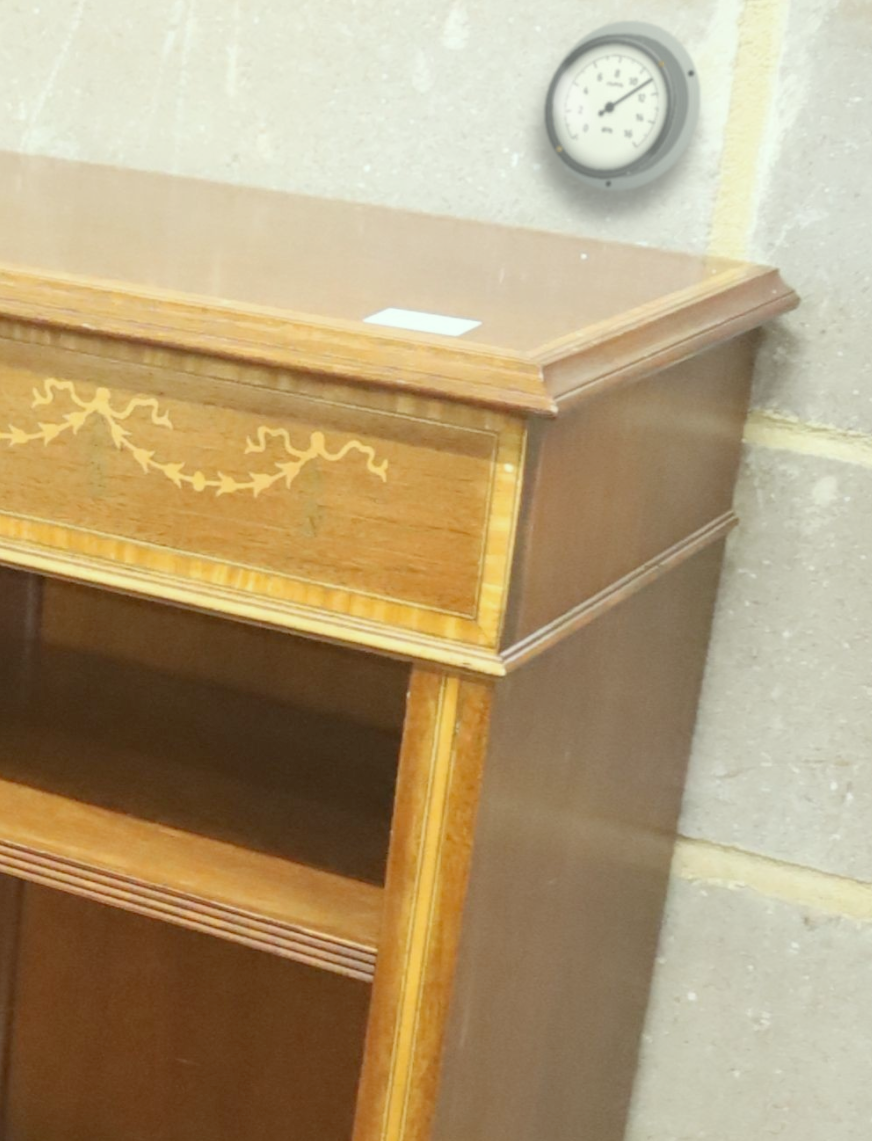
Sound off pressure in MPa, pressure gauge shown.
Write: 11 MPa
